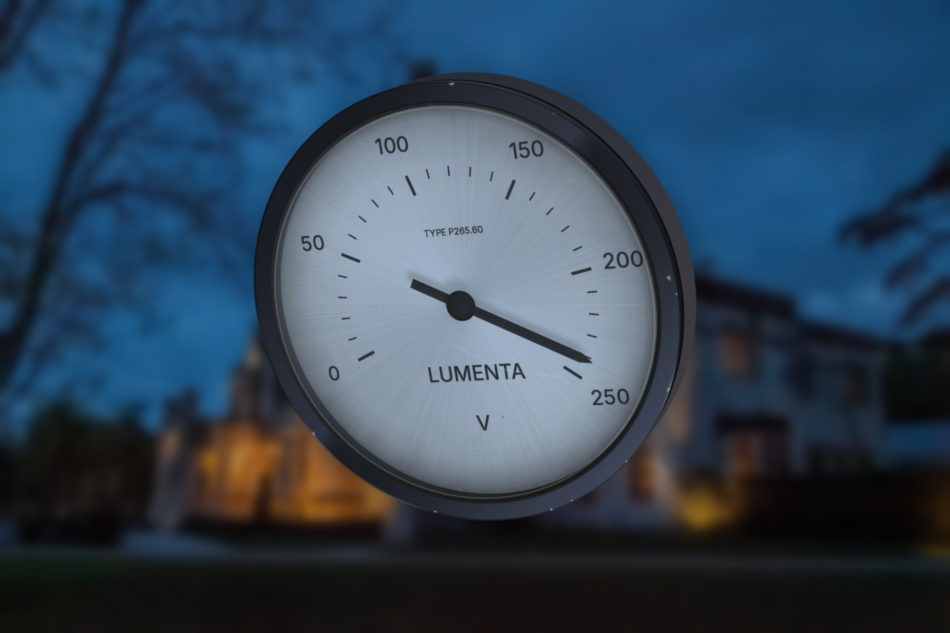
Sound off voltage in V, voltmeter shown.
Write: 240 V
